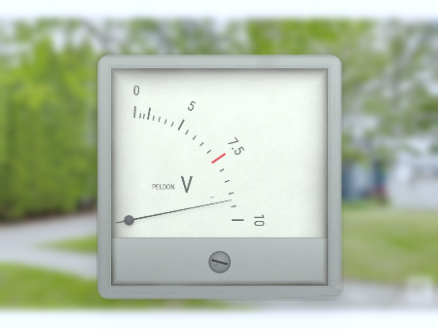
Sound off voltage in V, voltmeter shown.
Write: 9.25 V
